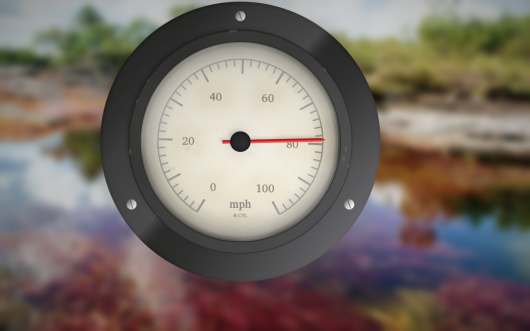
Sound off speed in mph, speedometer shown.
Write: 79 mph
